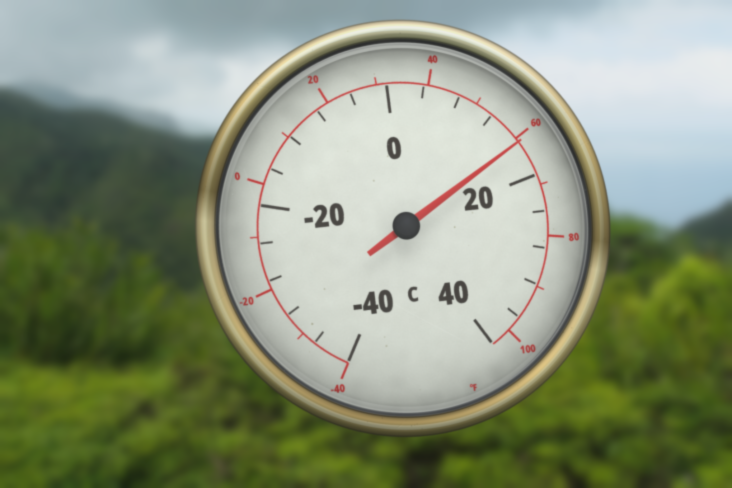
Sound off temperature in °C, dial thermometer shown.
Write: 16 °C
